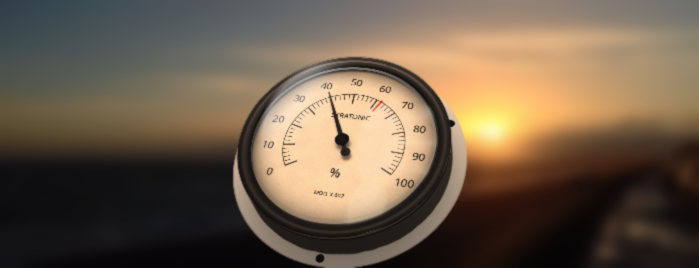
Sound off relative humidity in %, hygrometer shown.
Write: 40 %
